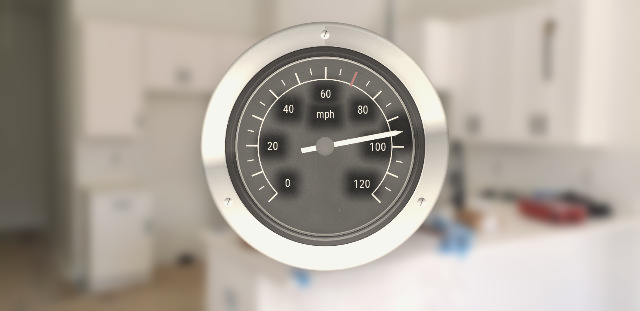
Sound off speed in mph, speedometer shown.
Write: 95 mph
